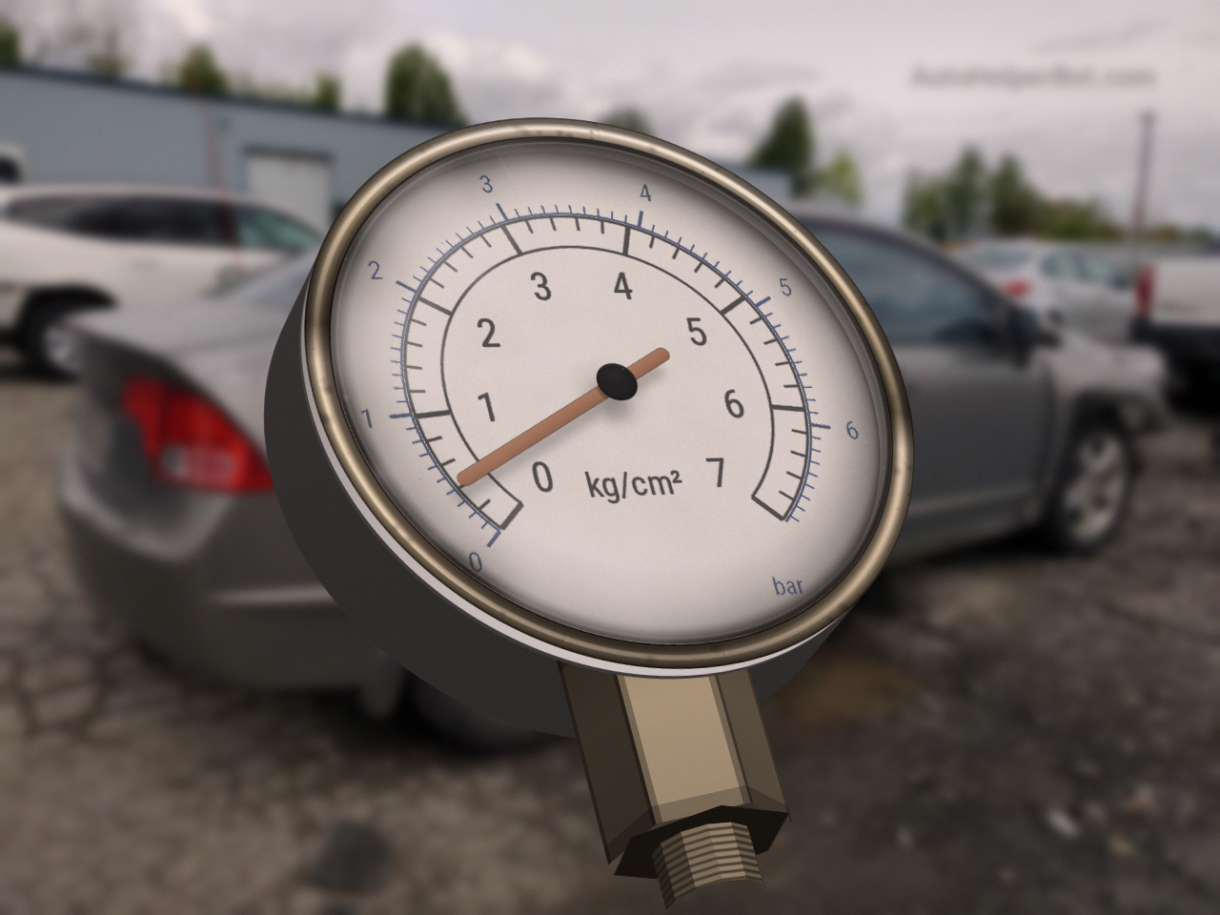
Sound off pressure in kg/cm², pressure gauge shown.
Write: 0.4 kg/cm²
